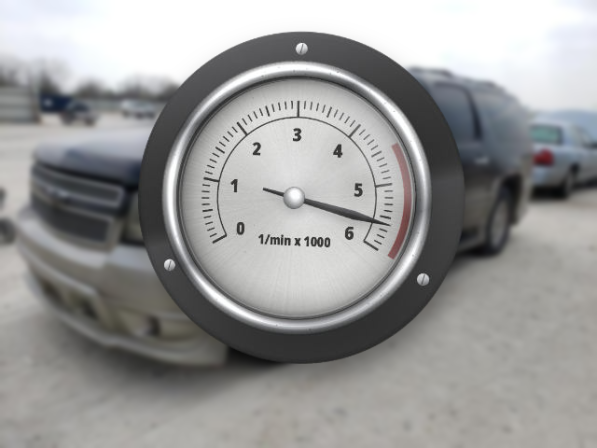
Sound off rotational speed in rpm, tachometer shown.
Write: 5600 rpm
